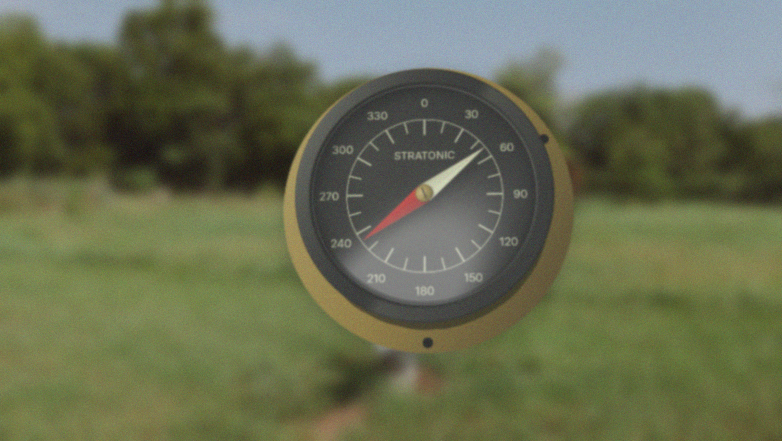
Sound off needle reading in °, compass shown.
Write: 232.5 °
